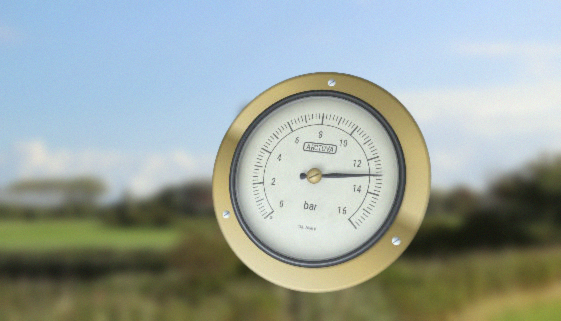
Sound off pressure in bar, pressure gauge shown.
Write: 13 bar
